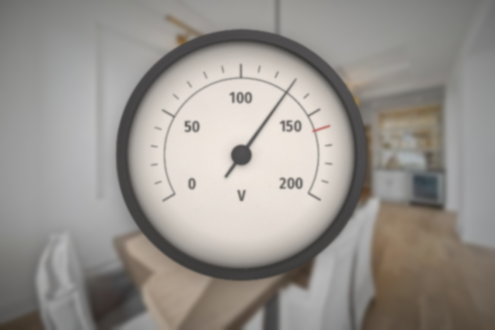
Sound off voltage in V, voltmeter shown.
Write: 130 V
